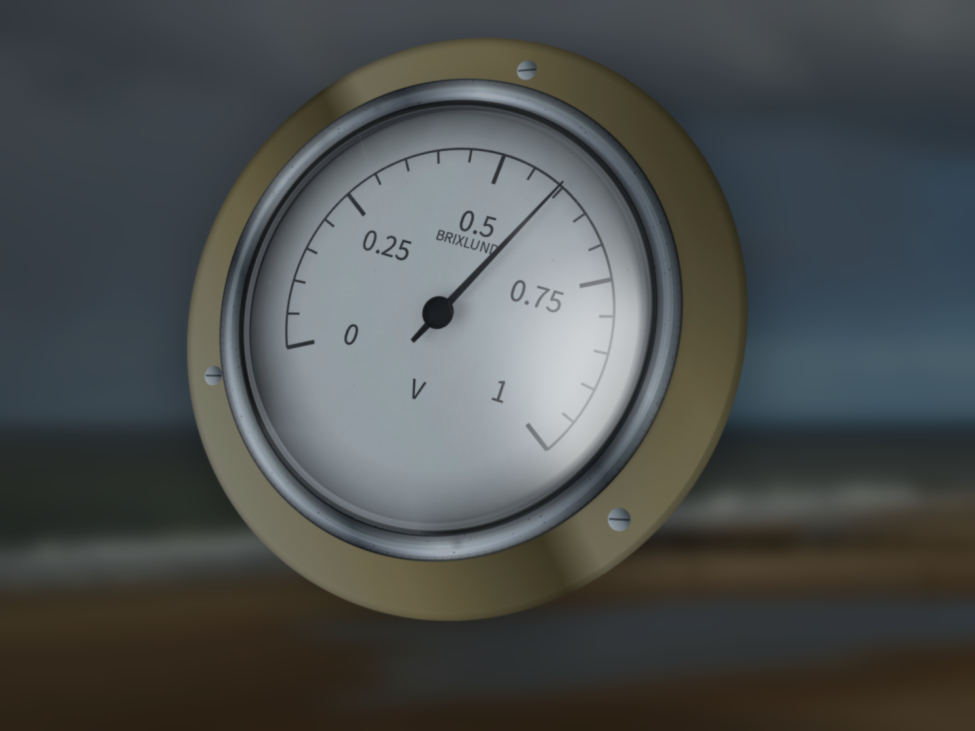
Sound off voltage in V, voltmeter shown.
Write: 0.6 V
